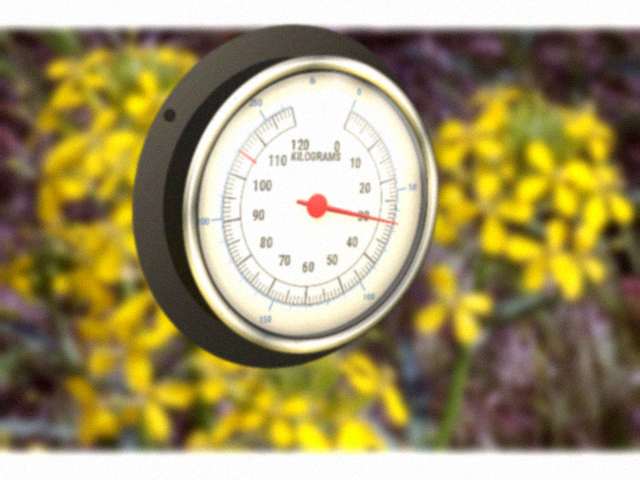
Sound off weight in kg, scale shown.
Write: 30 kg
